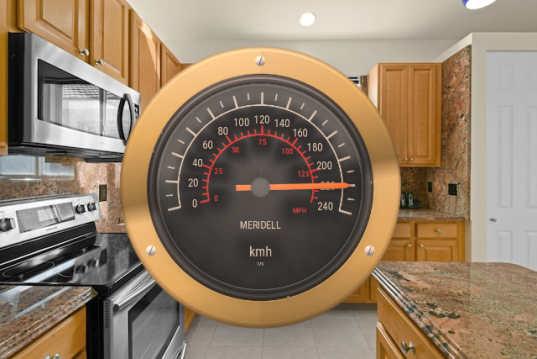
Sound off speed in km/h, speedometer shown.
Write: 220 km/h
